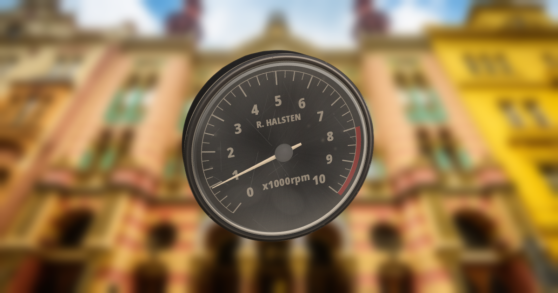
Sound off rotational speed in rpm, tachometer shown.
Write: 1000 rpm
